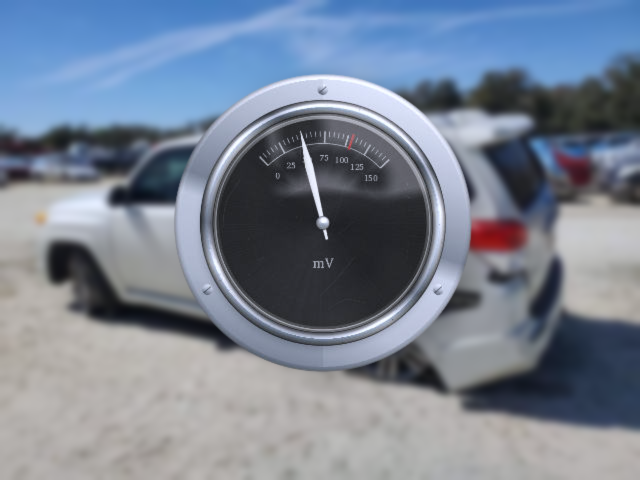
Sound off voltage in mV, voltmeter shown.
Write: 50 mV
